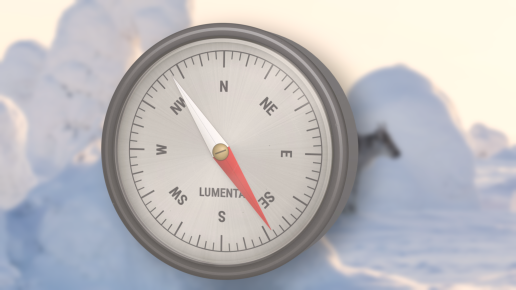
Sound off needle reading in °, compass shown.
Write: 145 °
